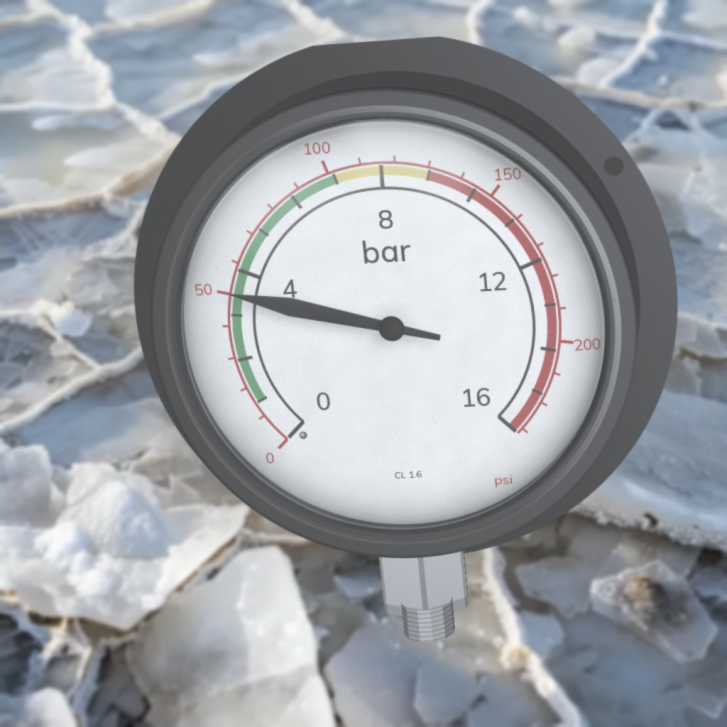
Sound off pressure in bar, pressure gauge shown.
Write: 3.5 bar
